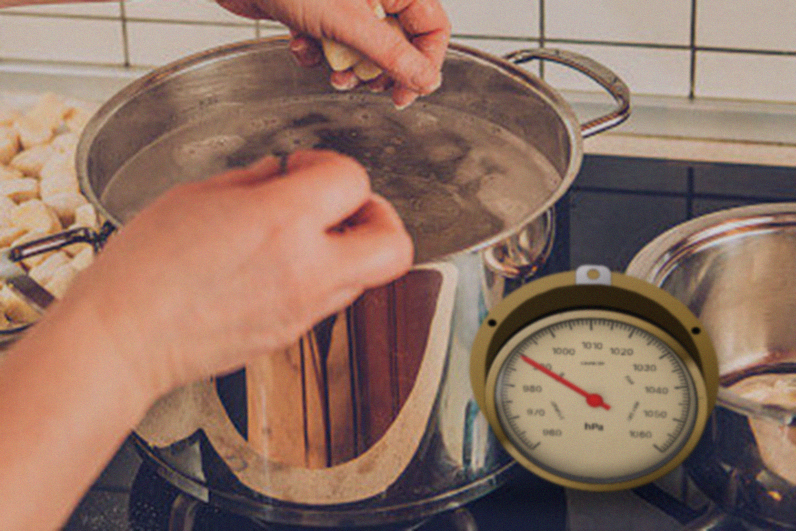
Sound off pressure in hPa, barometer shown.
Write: 990 hPa
